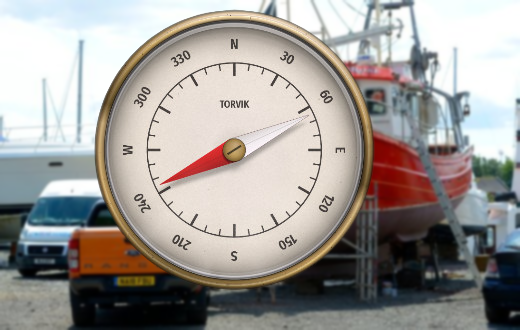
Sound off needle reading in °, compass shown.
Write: 245 °
